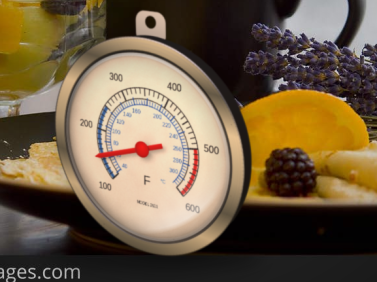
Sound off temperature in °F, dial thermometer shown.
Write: 150 °F
